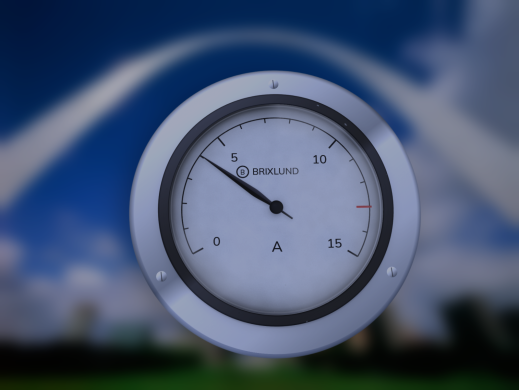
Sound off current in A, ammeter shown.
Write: 4 A
